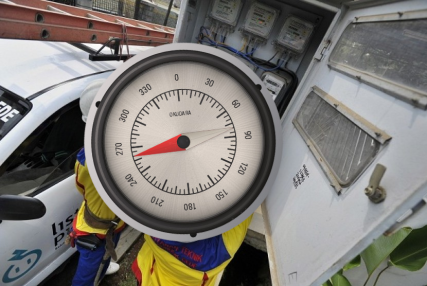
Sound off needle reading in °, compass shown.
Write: 260 °
